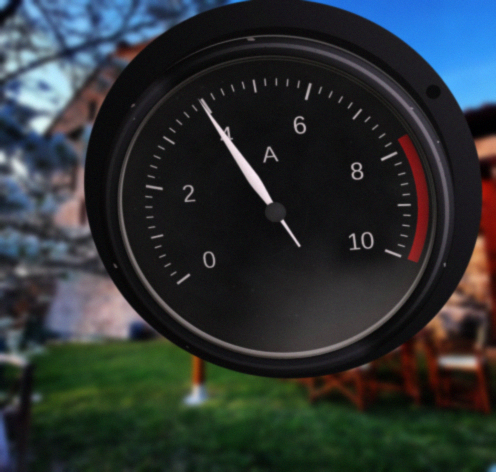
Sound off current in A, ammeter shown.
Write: 4 A
